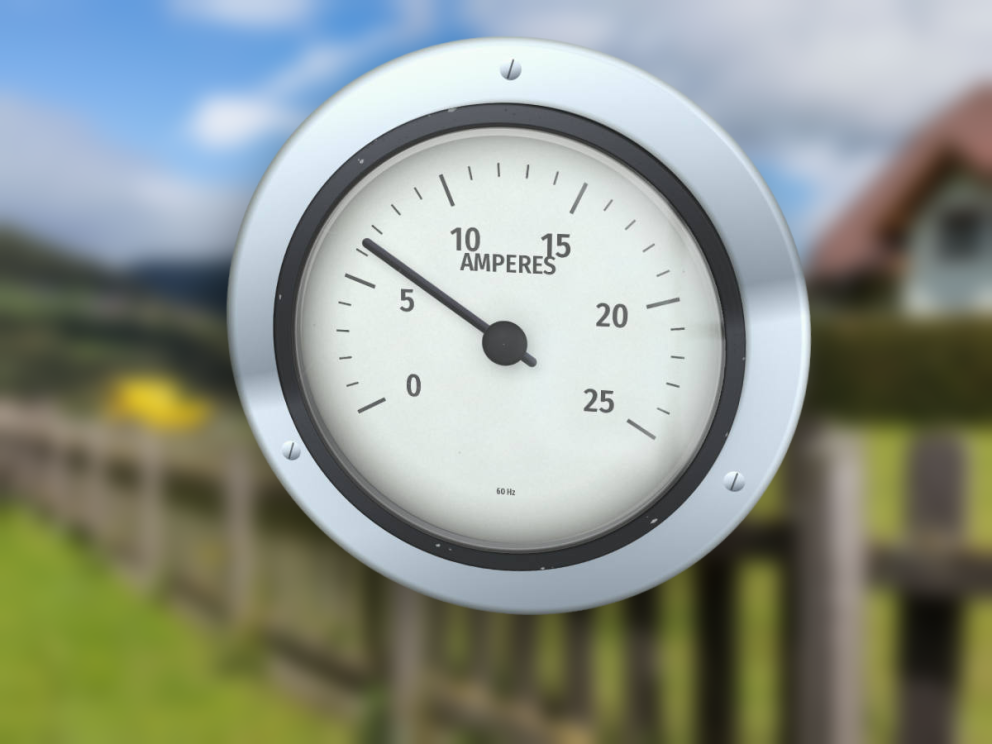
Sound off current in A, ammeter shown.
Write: 6.5 A
